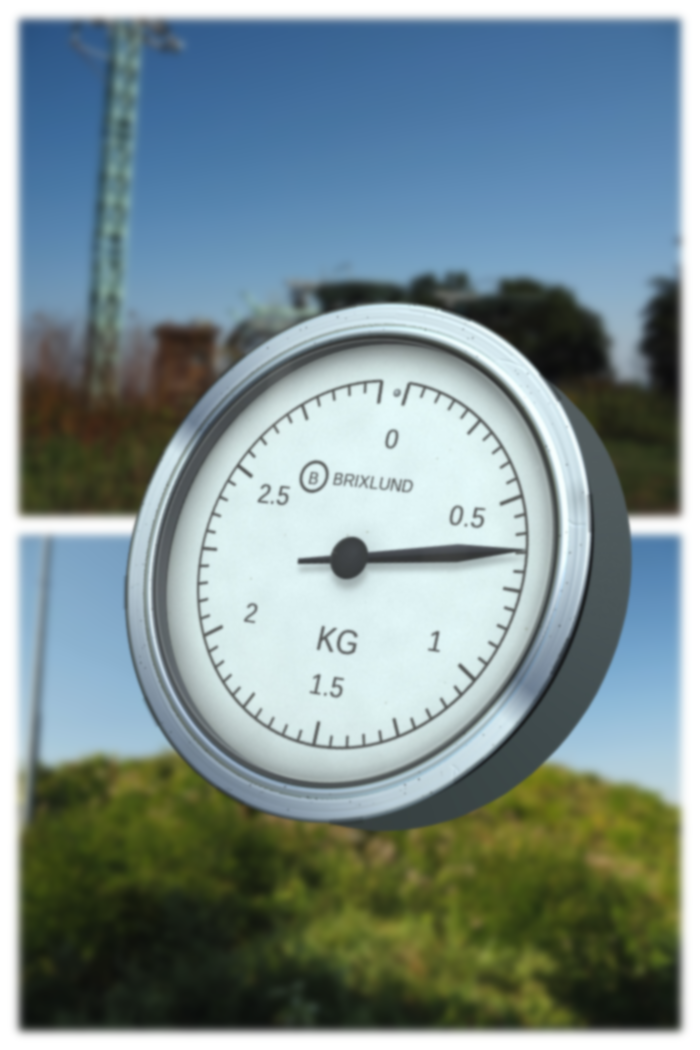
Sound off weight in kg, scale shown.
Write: 0.65 kg
